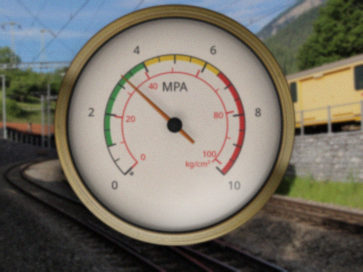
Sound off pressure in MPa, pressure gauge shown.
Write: 3.25 MPa
